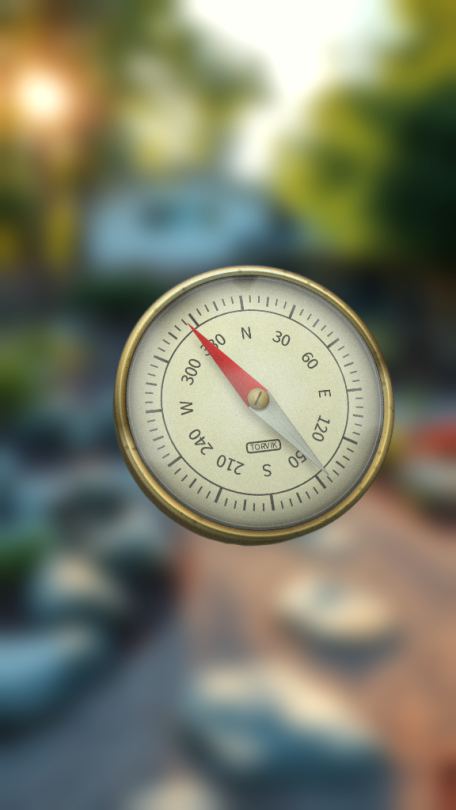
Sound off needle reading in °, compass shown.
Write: 325 °
